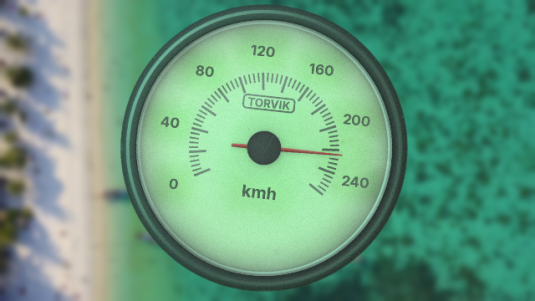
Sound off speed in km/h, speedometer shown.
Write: 224 km/h
